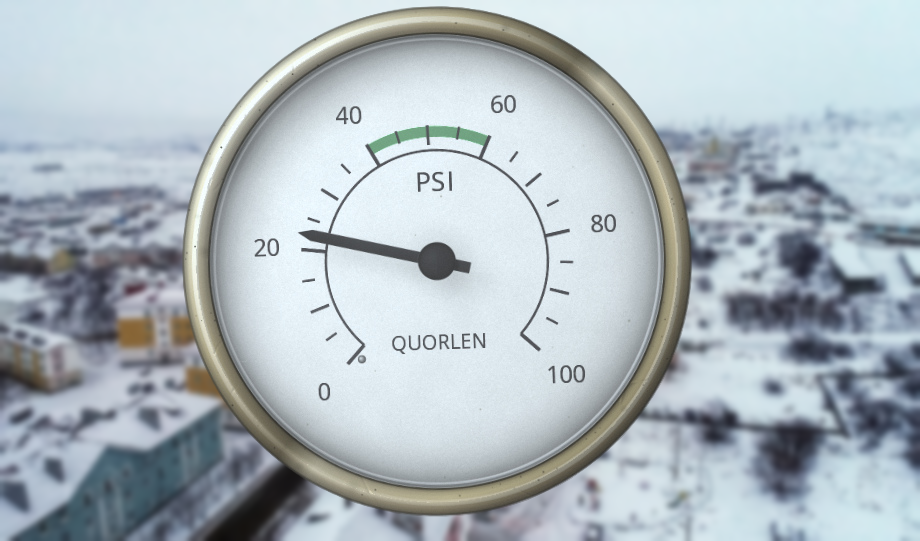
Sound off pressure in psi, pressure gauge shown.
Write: 22.5 psi
